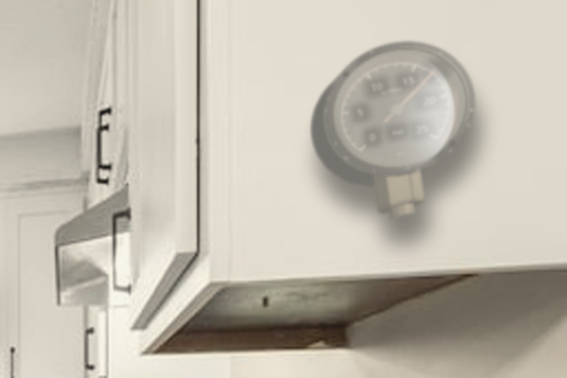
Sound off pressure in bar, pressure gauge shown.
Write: 17 bar
